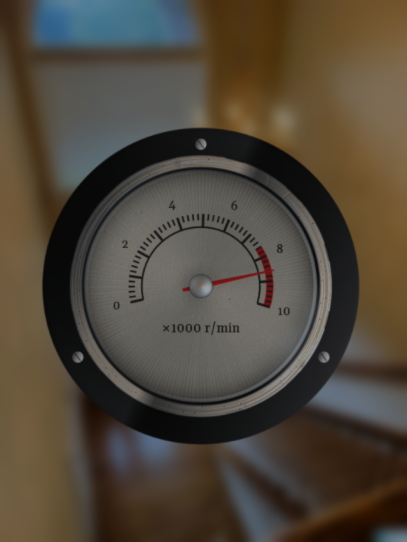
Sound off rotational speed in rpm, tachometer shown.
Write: 8600 rpm
